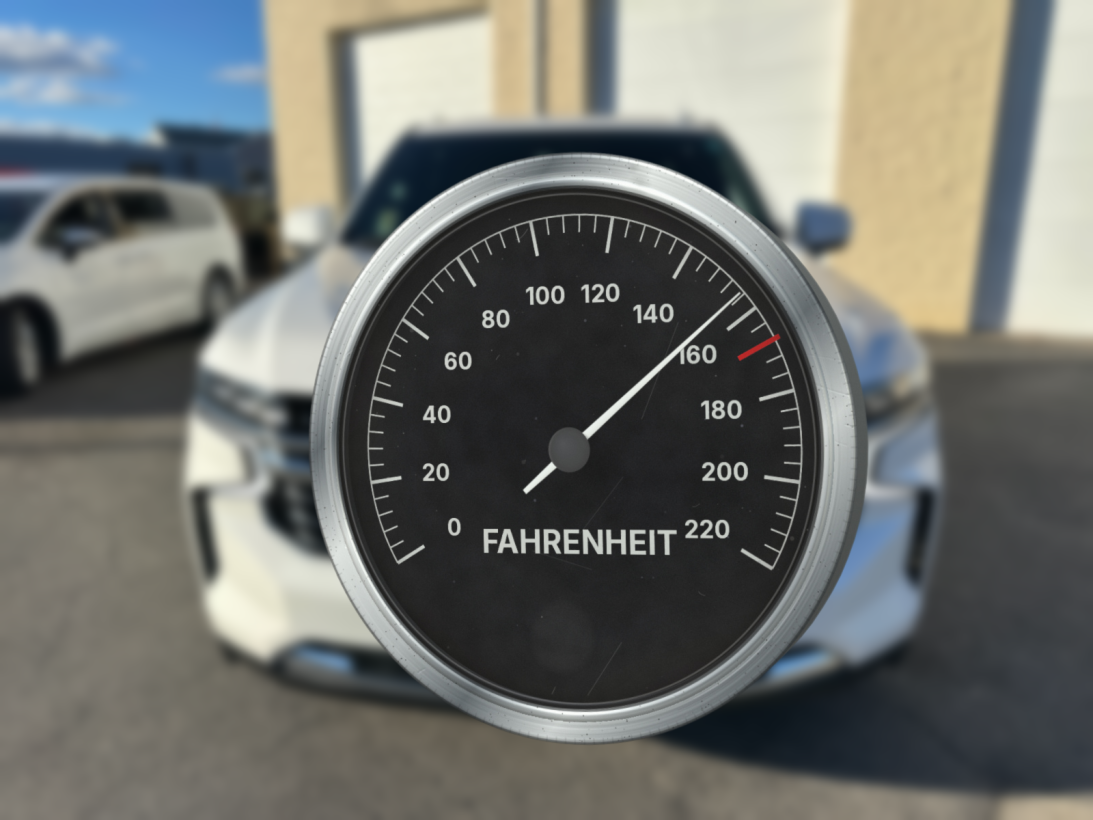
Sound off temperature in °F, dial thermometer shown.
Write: 156 °F
